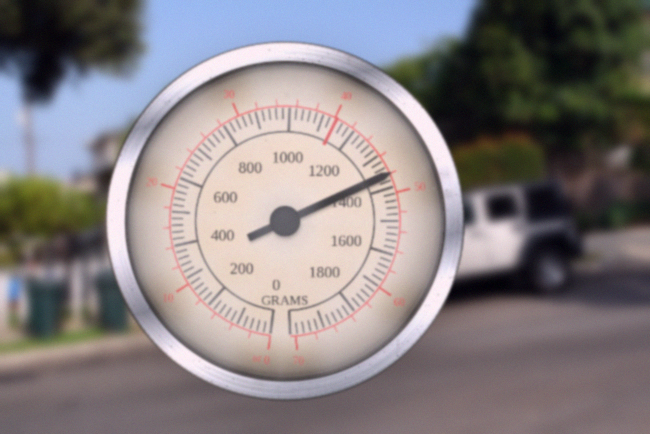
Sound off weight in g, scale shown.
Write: 1360 g
